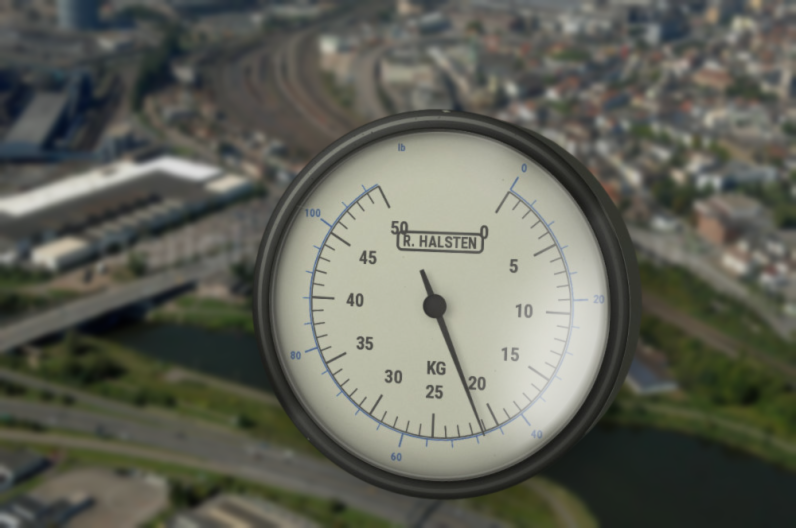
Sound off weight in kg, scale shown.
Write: 21 kg
